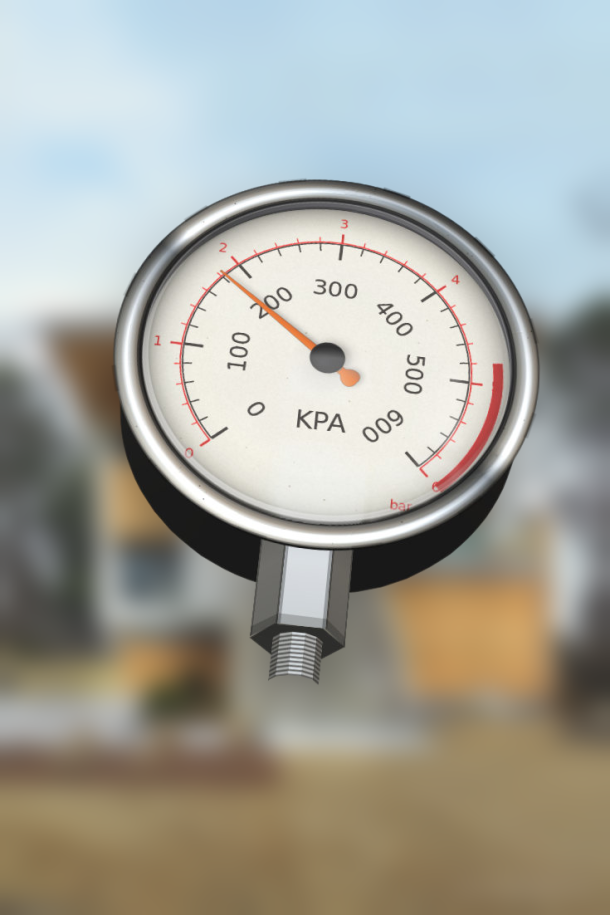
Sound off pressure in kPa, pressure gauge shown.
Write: 180 kPa
